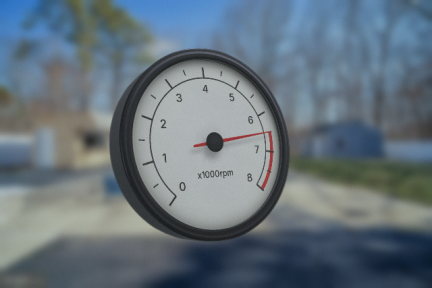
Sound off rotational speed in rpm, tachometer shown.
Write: 6500 rpm
